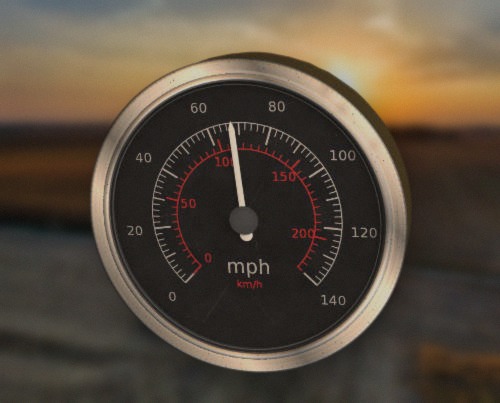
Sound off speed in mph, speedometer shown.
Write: 68 mph
